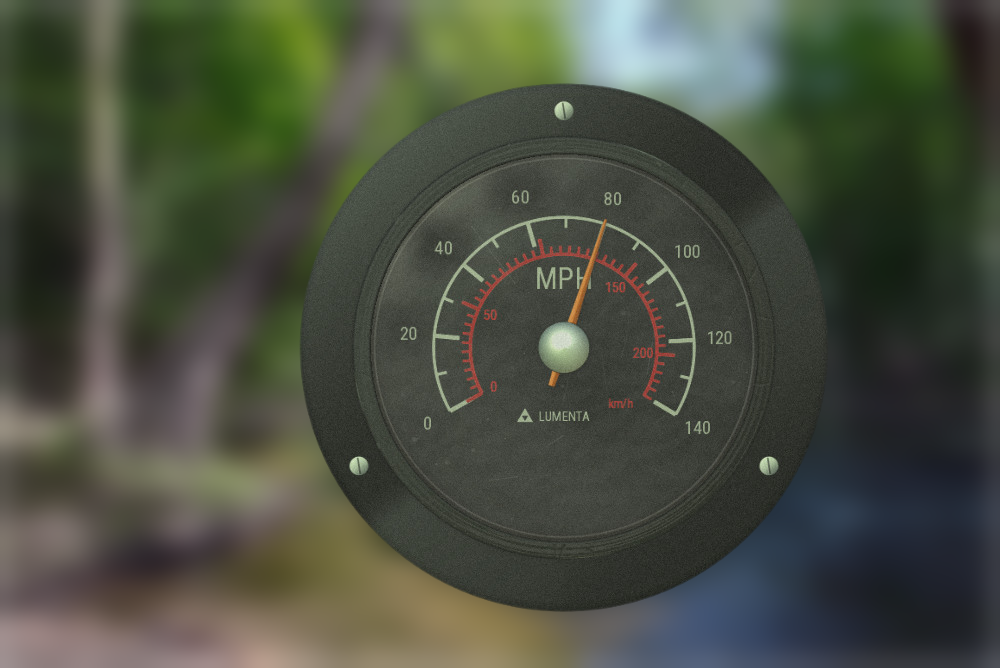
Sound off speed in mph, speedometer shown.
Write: 80 mph
